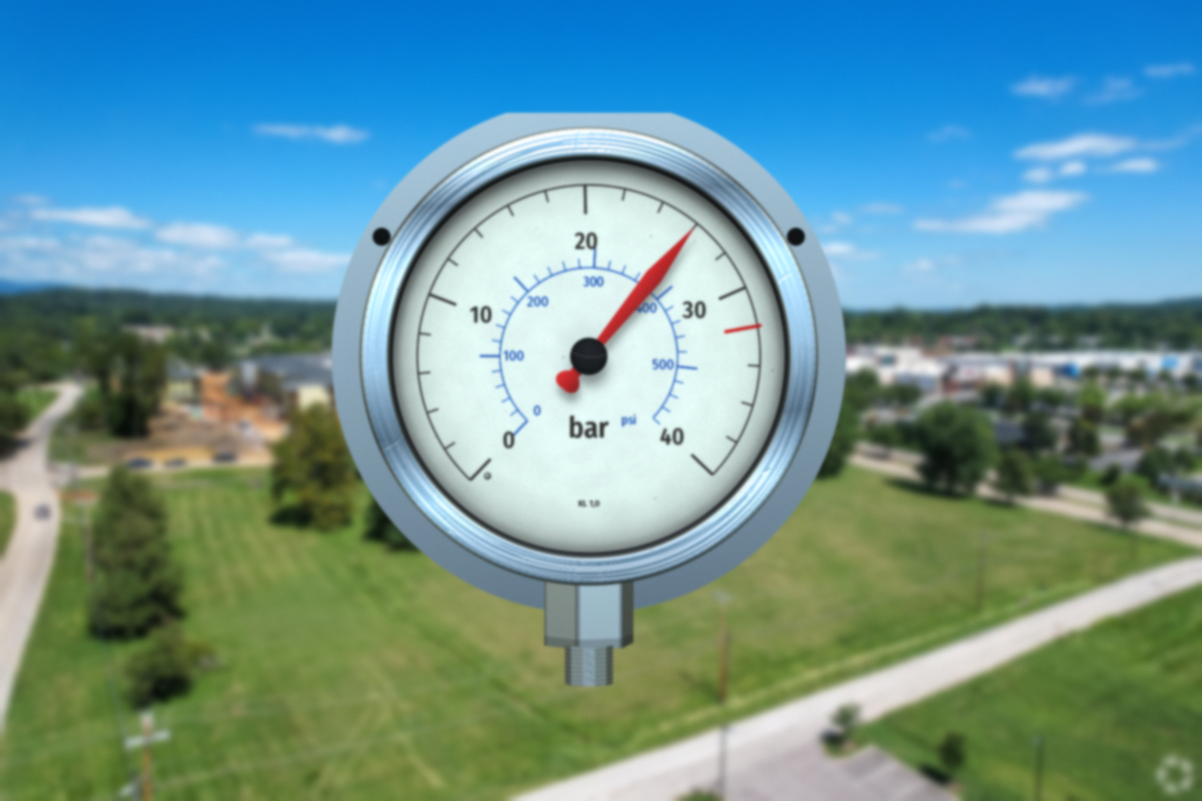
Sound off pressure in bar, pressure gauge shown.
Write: 26 bar
